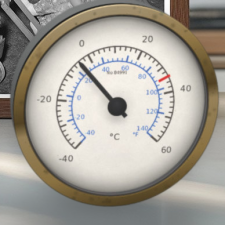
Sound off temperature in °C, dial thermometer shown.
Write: -4 °C
